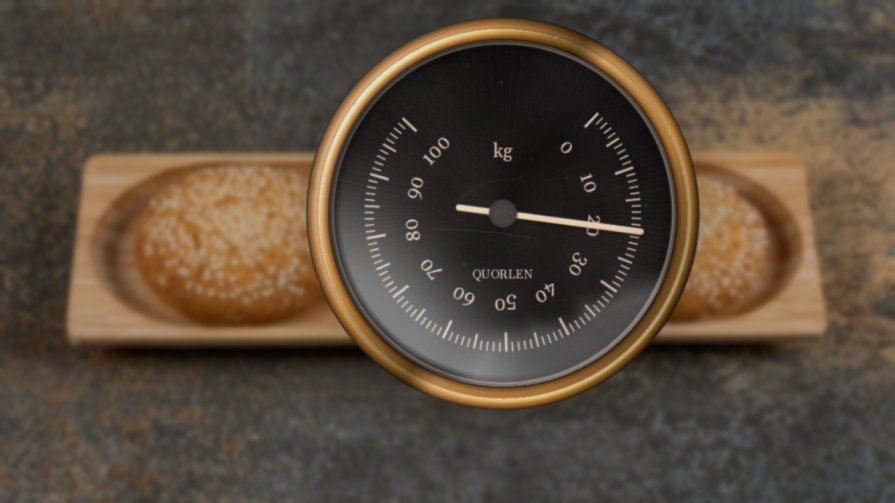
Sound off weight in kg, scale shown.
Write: 20 kg
